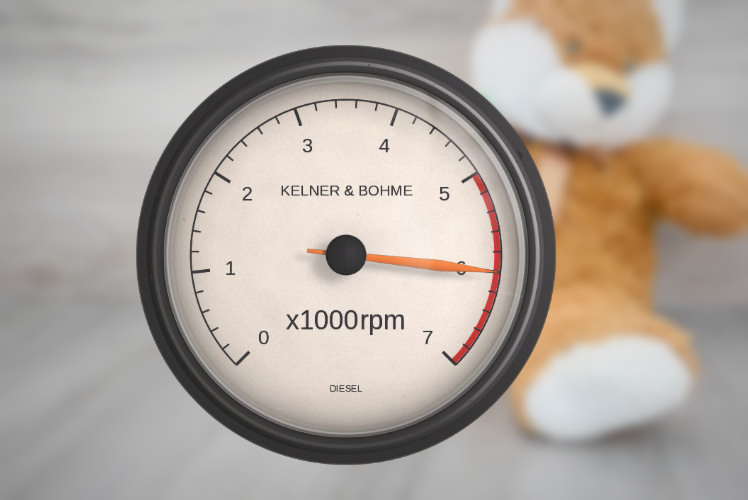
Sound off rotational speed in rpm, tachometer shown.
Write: 6000 rpm
